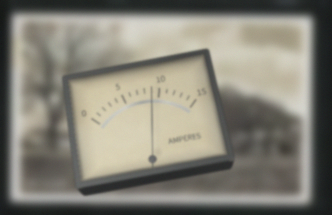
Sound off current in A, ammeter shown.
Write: 9 A
